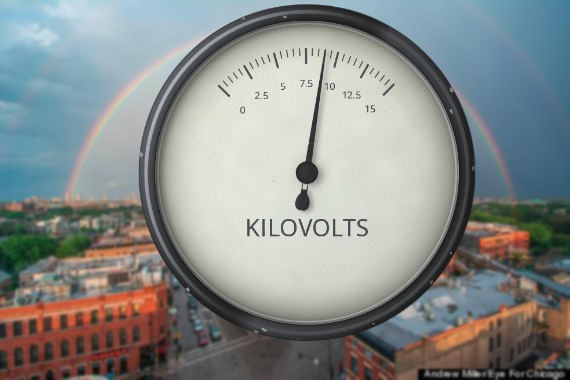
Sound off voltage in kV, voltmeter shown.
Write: 9 kV
